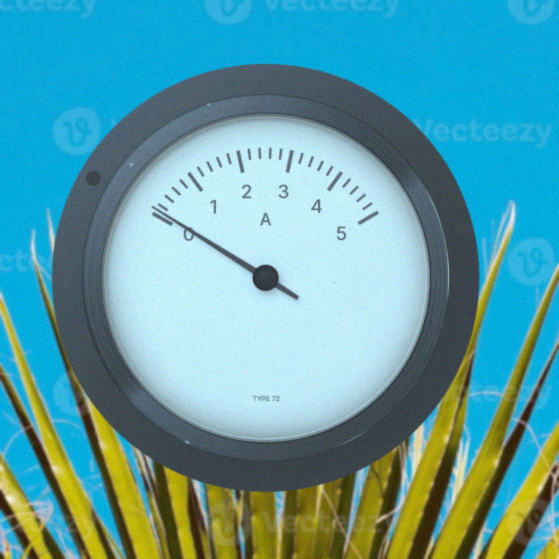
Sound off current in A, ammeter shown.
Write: 0.1 A
